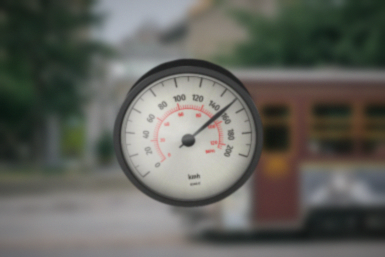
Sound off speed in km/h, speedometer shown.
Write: 150 km/h
